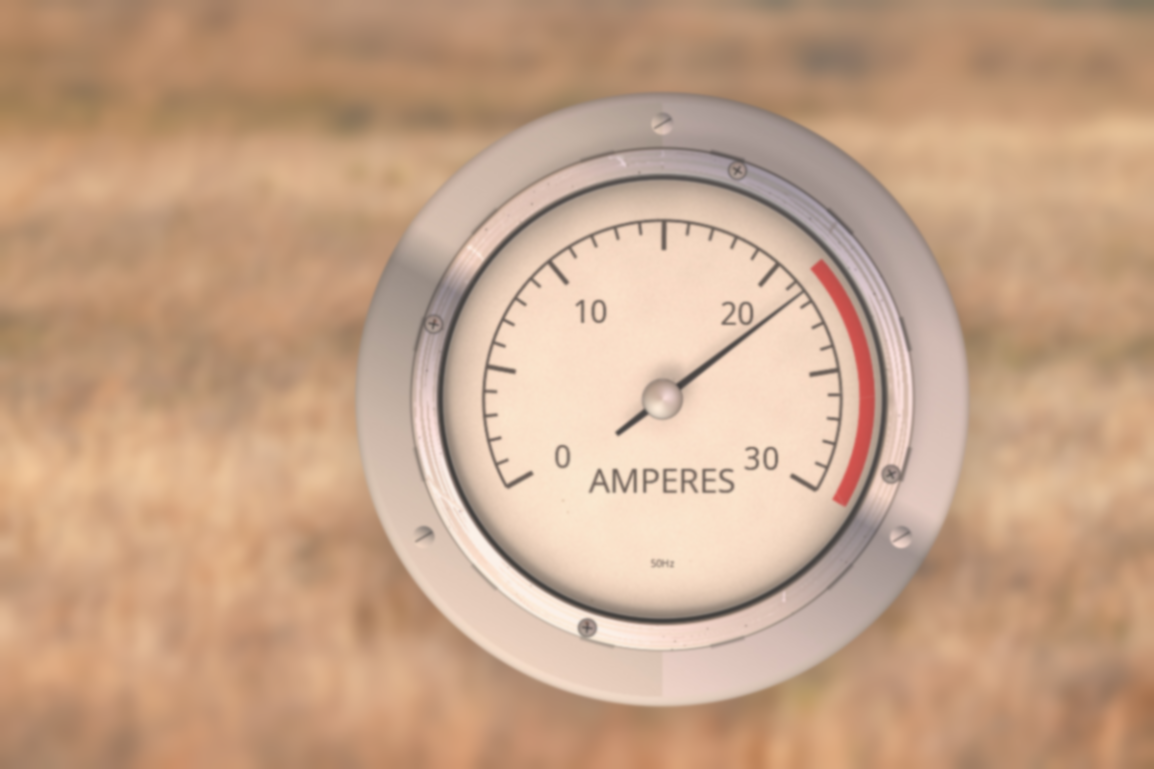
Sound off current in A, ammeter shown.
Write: 21.5 A
